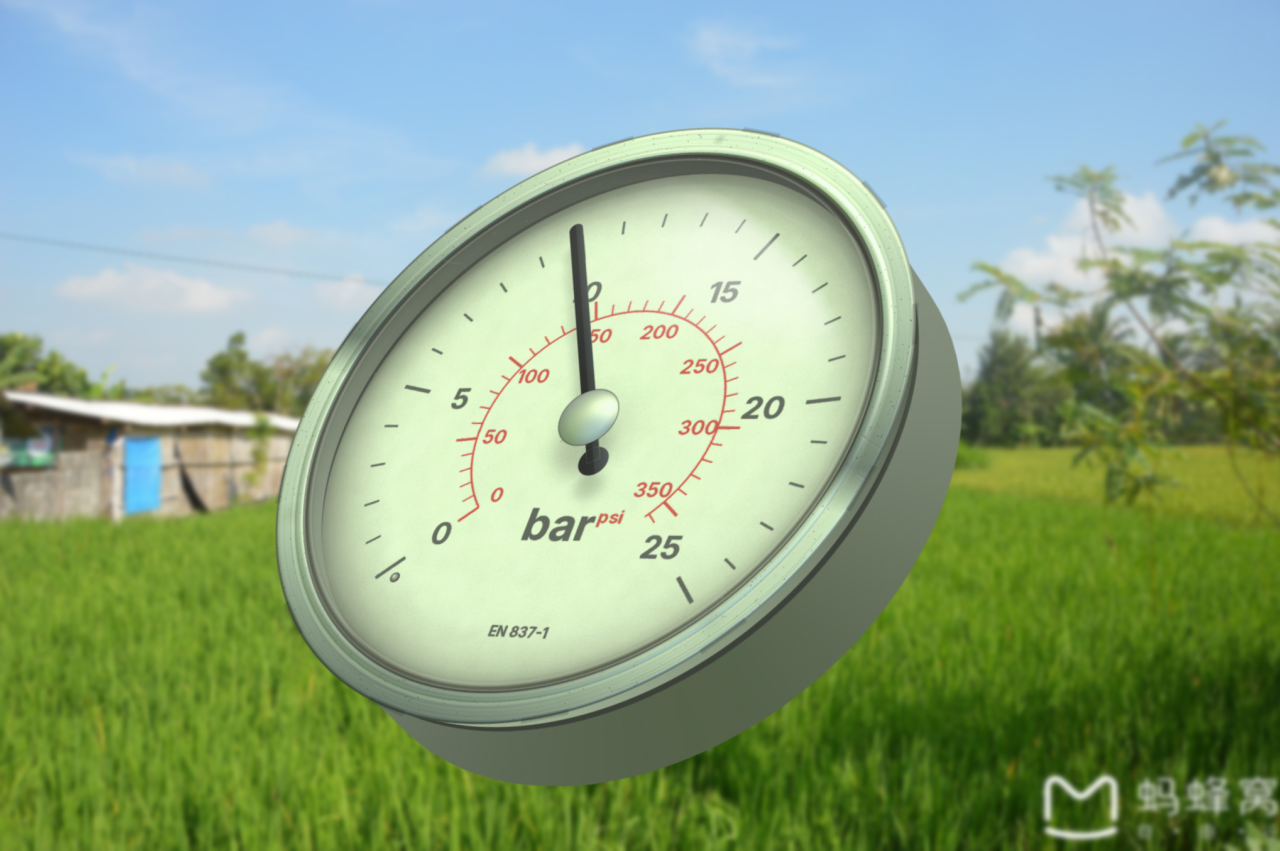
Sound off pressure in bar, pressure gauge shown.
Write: 10 bar
